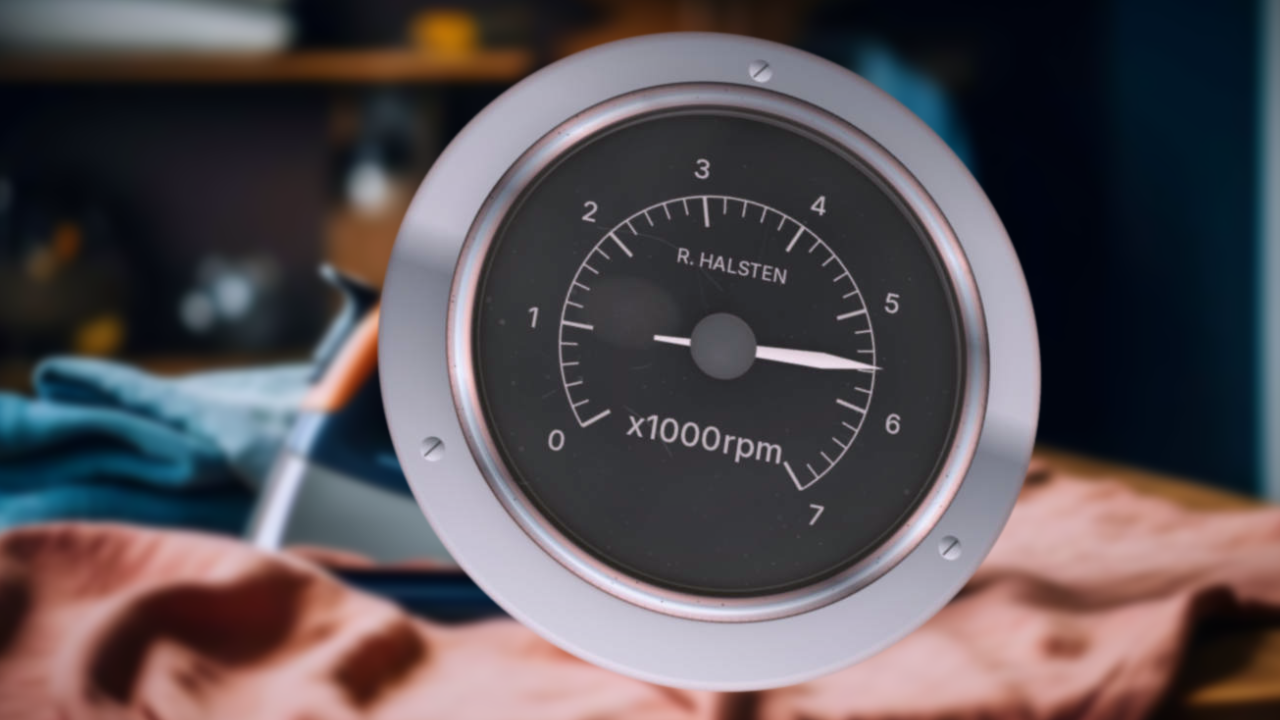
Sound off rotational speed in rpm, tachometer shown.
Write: 5600 rpm
